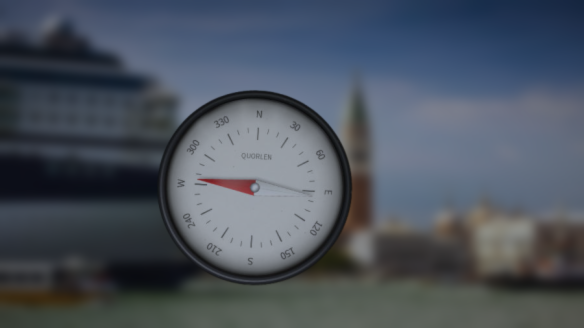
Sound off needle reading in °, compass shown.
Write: 275 °
